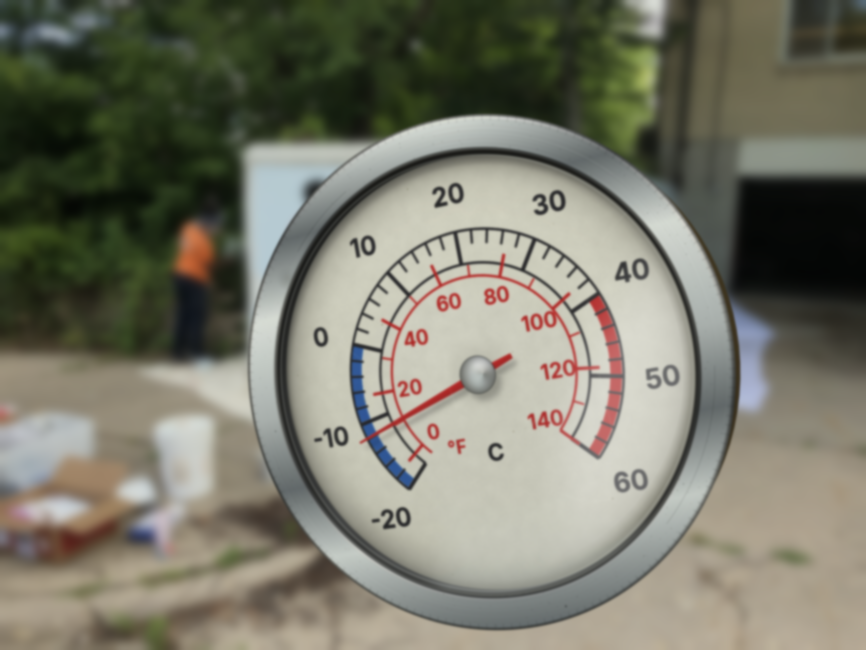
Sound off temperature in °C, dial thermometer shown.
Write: -12 °C
